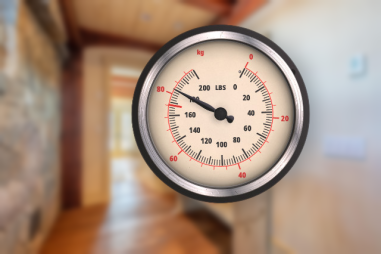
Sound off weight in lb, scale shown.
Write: 180 lb
